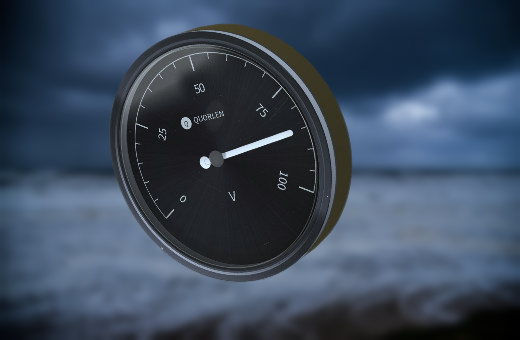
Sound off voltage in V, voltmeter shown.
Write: 85 V
